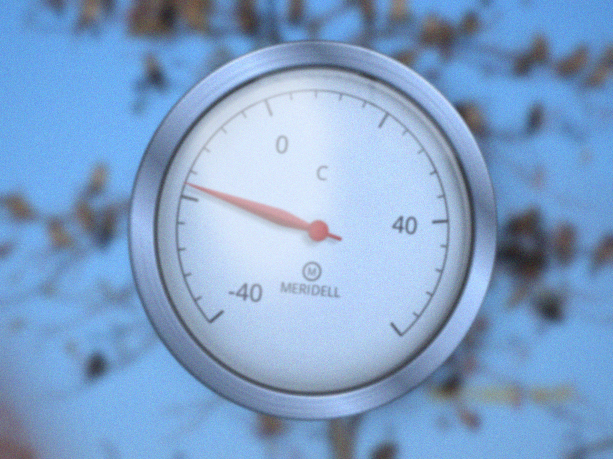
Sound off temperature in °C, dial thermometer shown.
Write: -18 °C
